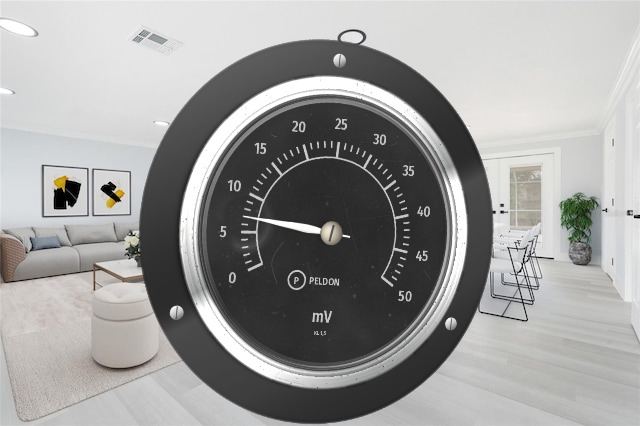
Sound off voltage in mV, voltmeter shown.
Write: 7 mV
